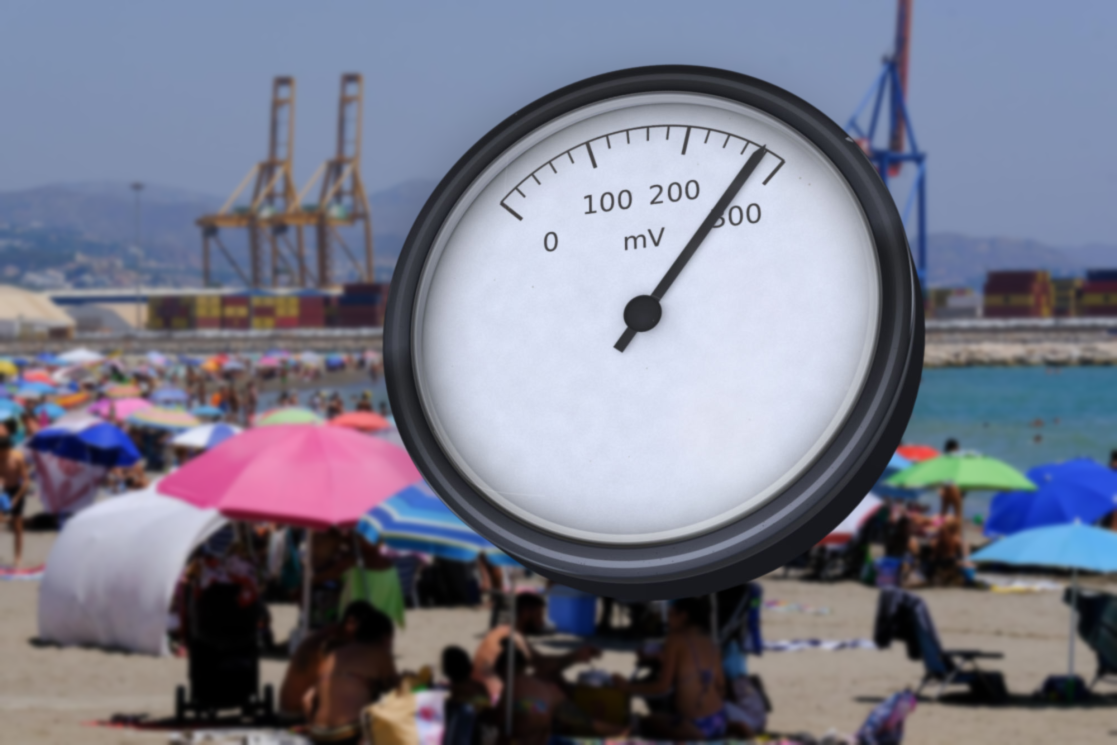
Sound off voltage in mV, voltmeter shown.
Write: 280 mV
